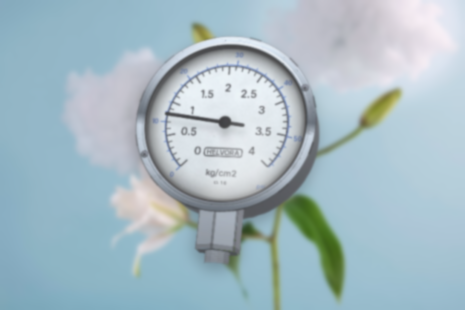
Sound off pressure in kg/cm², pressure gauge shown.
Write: 0.8 kg/cm²
